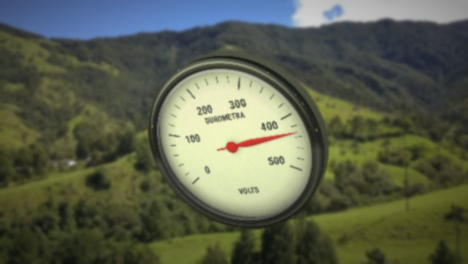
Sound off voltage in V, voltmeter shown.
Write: 430 V
